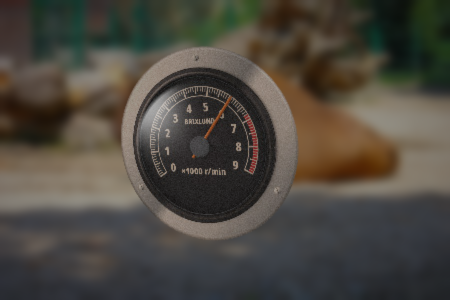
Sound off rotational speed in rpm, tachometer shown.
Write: 6000 rpm
